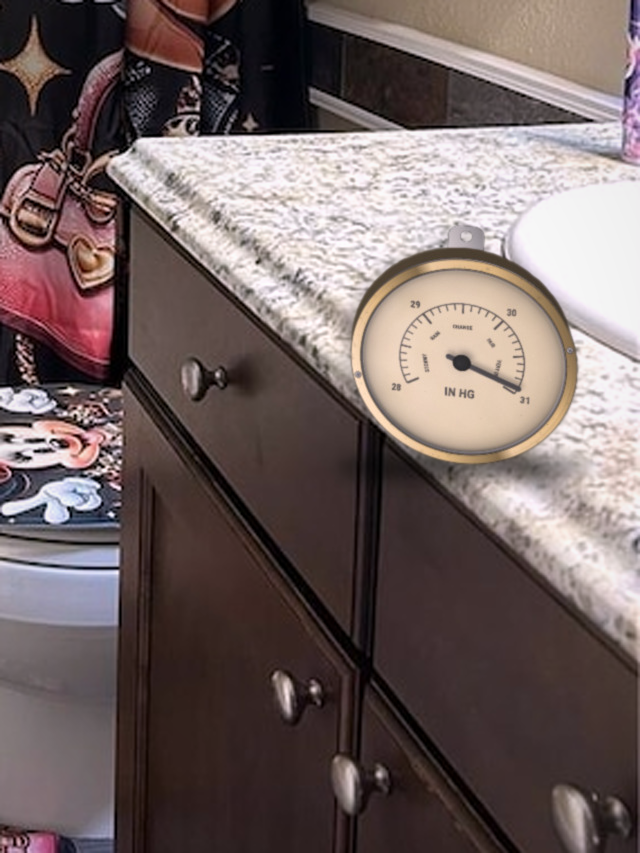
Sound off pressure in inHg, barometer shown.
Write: 30.9 inHg
